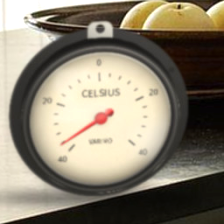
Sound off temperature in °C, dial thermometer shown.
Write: -36 °C
